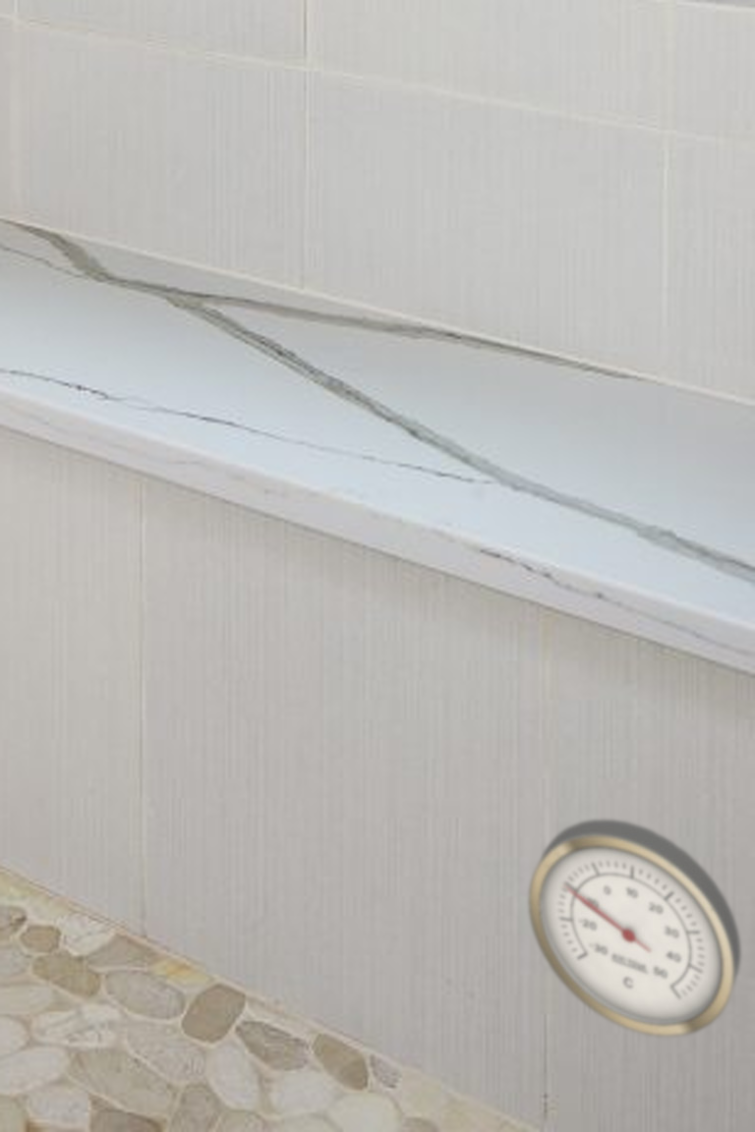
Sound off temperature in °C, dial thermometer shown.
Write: -10 °C
